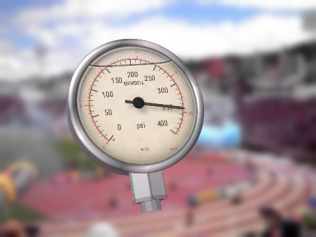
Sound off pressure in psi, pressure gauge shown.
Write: 350 psi
